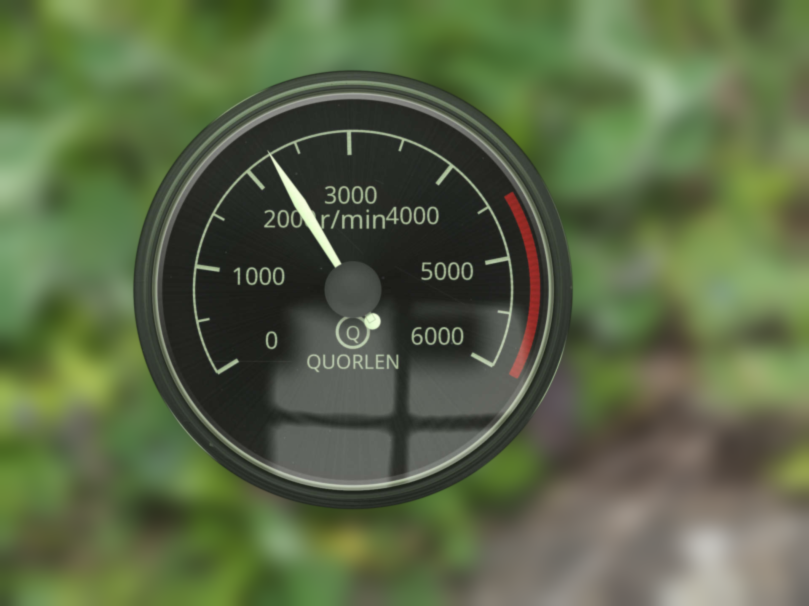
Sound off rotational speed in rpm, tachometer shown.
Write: 2250 rpm
